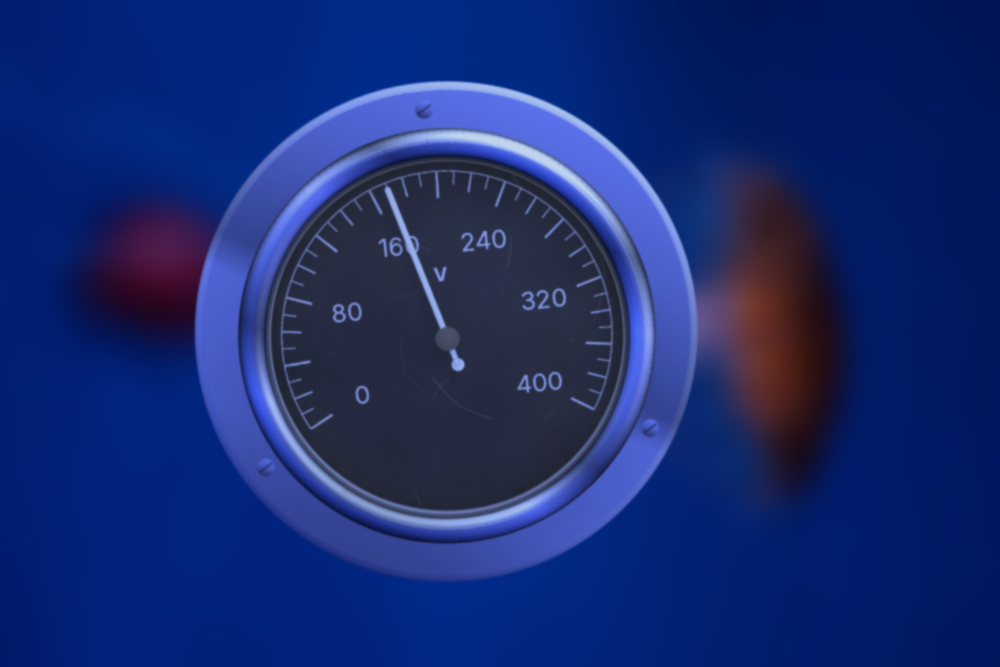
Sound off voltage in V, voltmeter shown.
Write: 170 V
